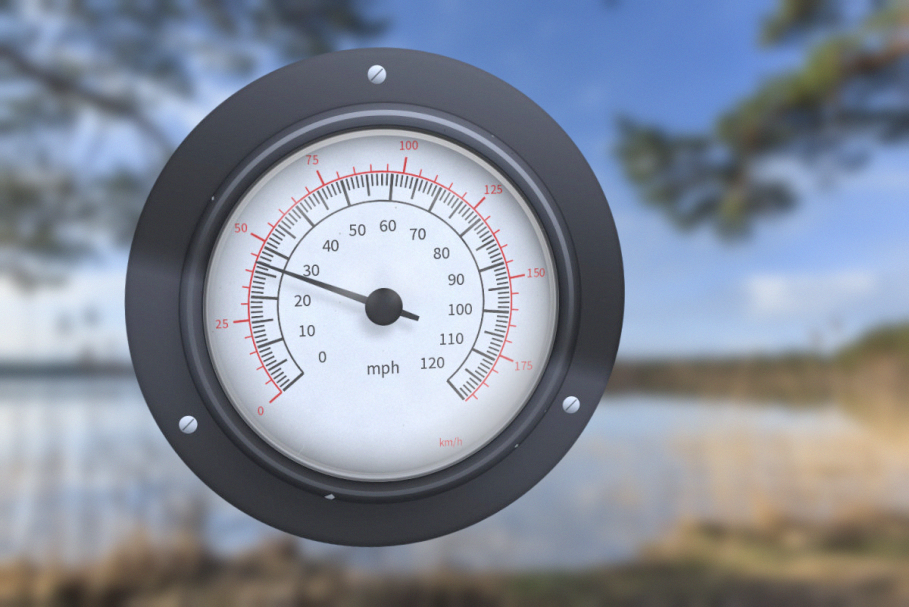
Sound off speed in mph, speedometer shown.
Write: 27 mph
